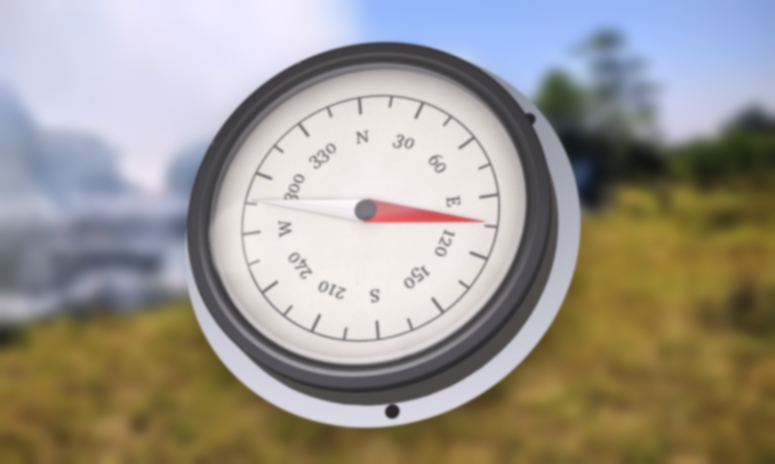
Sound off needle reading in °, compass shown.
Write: 105 °
